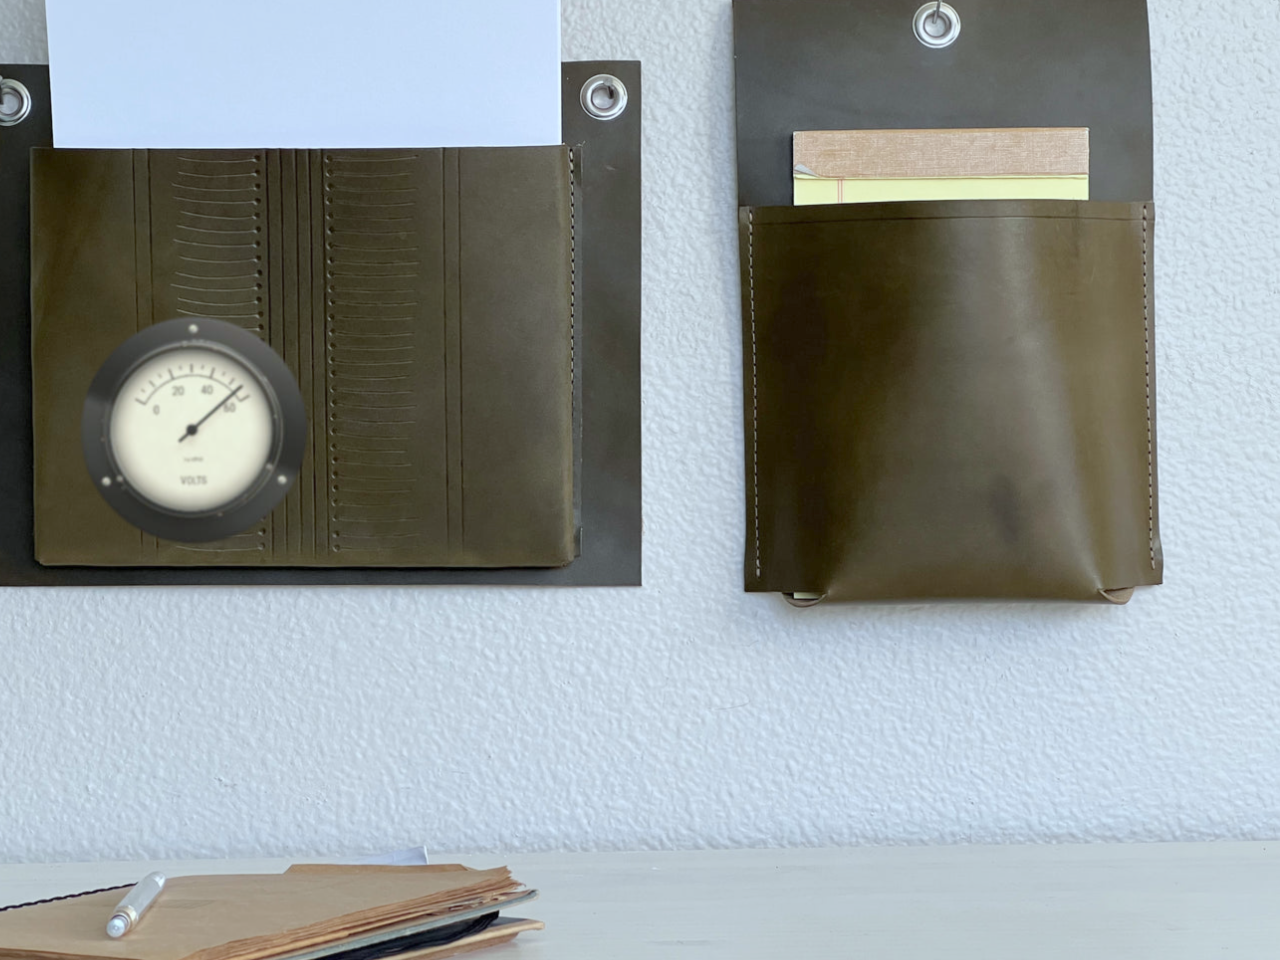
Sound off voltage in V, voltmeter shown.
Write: 55 V
